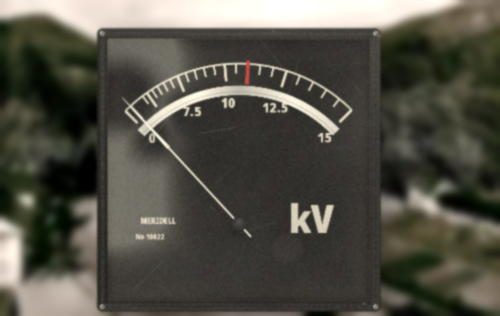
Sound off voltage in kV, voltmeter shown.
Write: 2.5 kV
